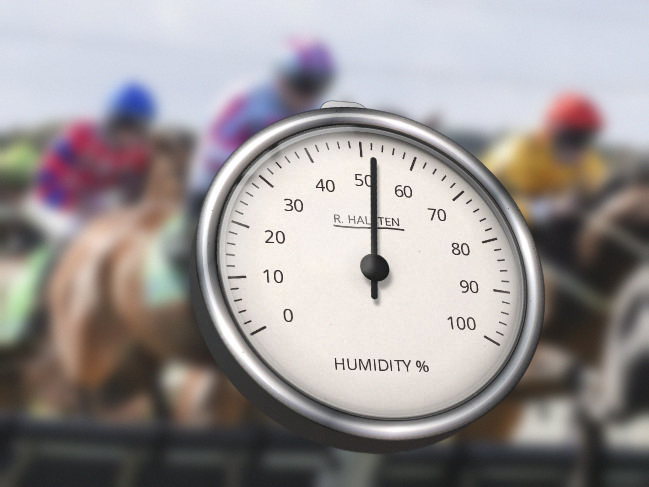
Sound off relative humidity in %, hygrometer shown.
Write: 52 %
